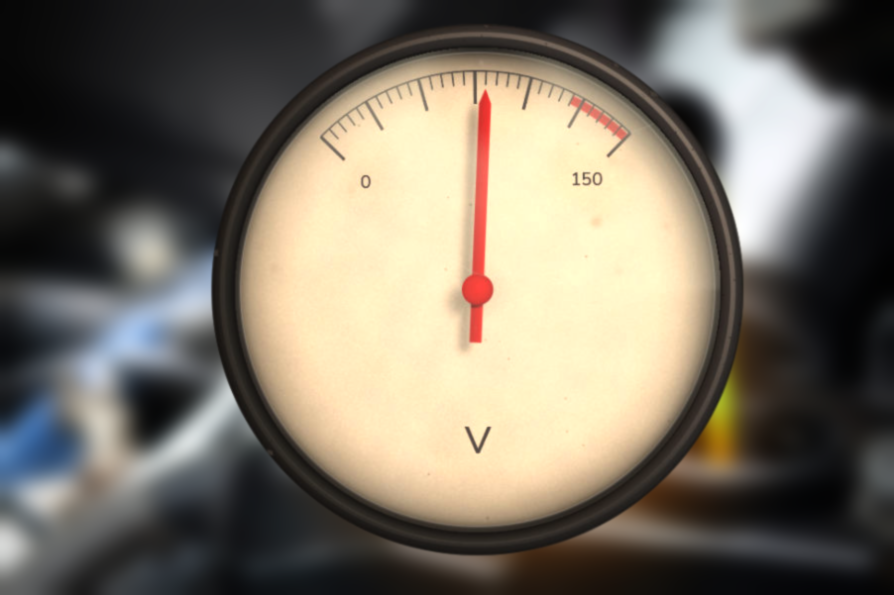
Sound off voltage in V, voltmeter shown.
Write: 80 V
